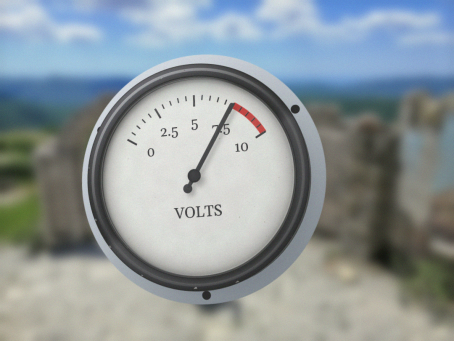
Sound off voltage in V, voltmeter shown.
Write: 7.5 V
